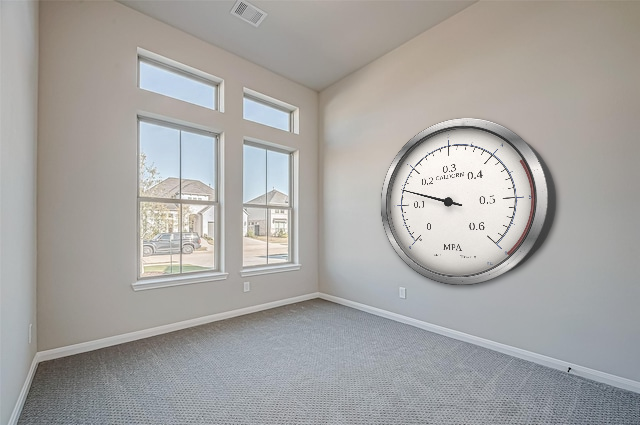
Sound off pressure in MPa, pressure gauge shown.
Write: 0.14 MPa
